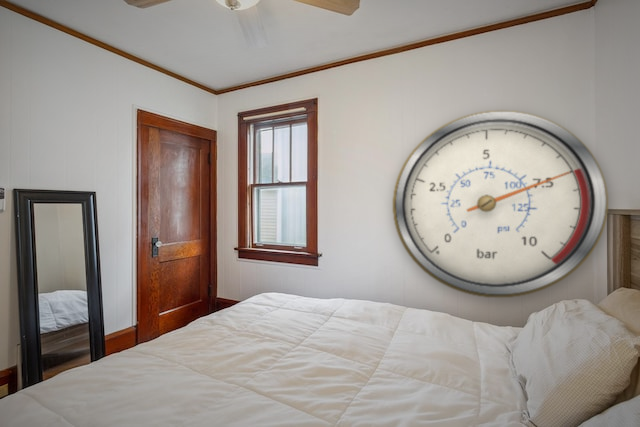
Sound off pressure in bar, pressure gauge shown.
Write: 7.5 bar
